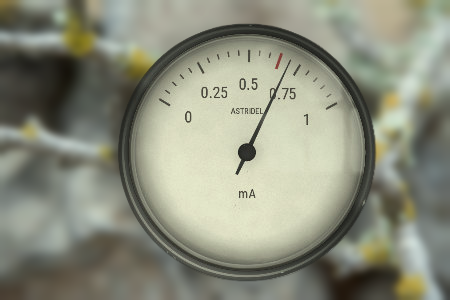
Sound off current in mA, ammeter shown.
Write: 0.7 mA
